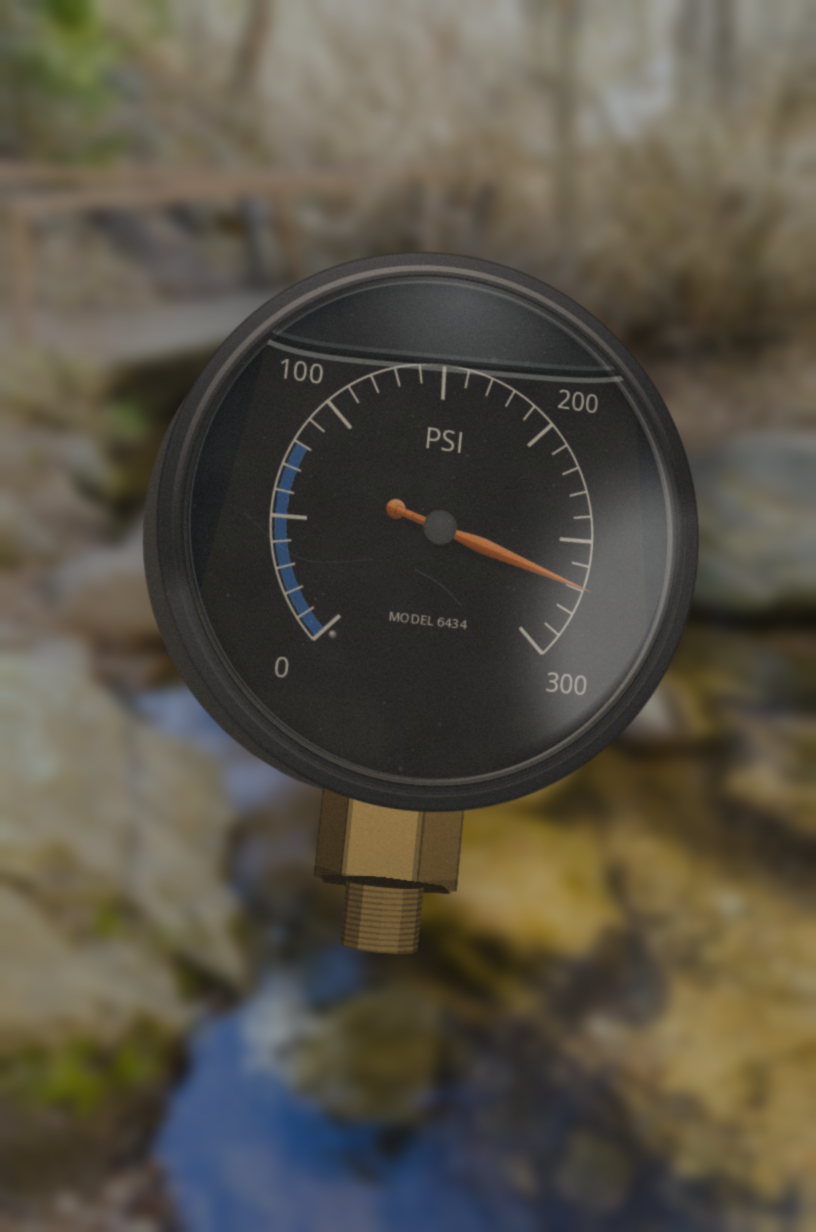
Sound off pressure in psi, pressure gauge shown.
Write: 270 psi
